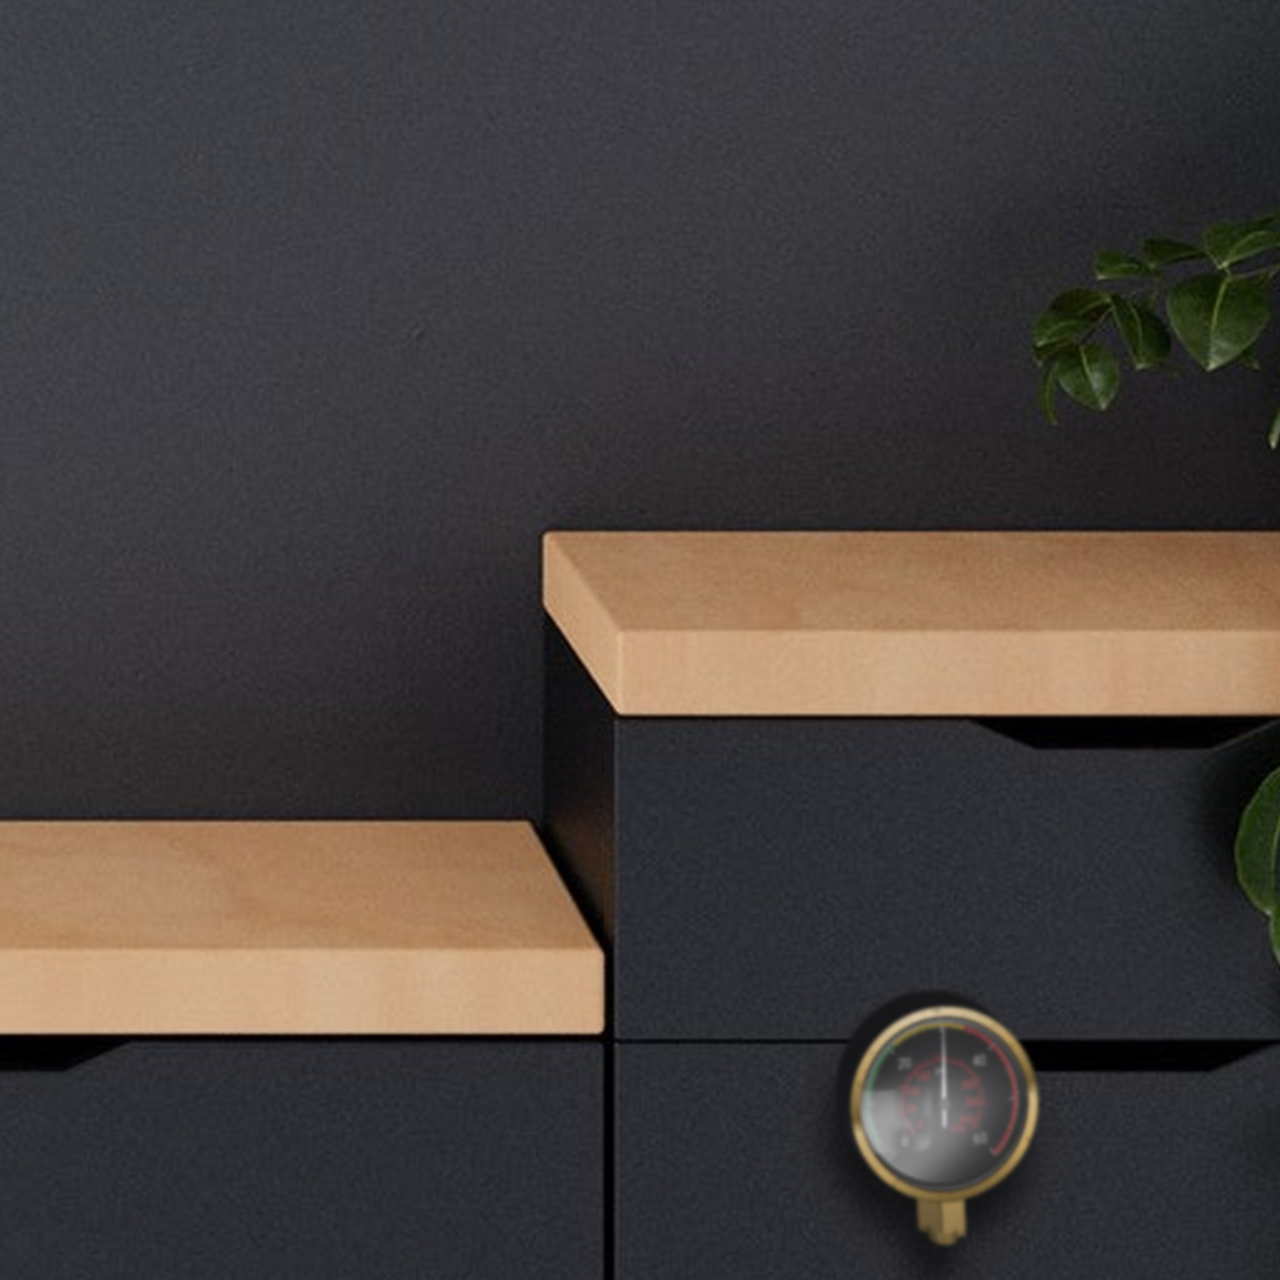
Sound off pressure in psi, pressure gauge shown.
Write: 30 psi
